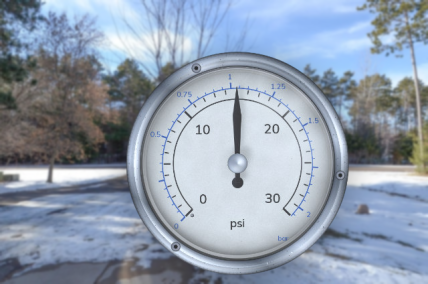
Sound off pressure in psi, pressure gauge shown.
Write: 15 psi
